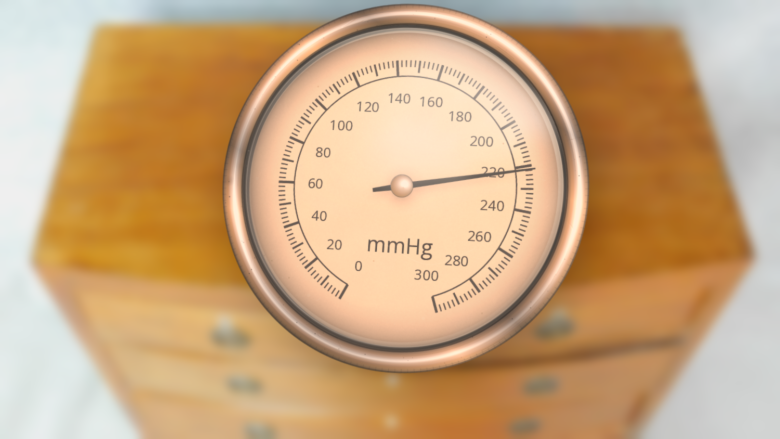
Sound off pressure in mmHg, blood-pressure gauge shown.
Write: 222 mmHg
